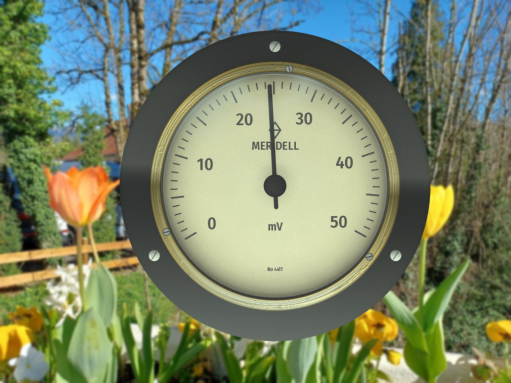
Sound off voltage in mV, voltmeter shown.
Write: 24.5 mV
